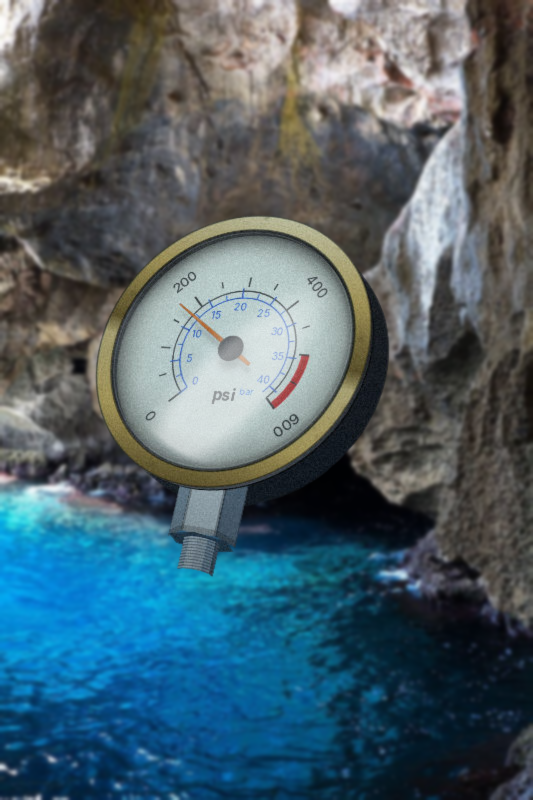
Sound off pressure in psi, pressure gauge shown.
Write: 175 psi
